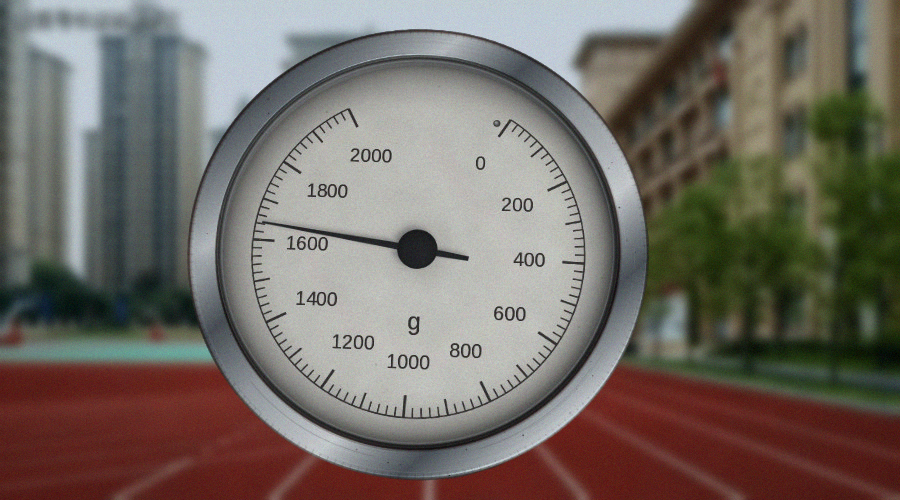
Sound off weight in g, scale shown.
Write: 1640 g
